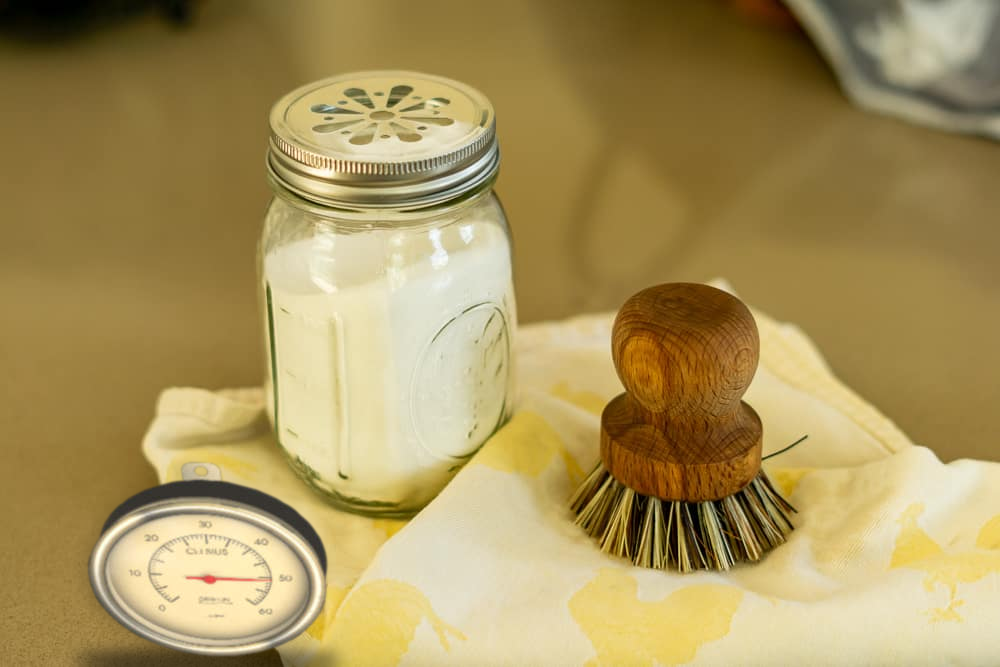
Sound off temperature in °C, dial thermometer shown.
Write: 50 °C
